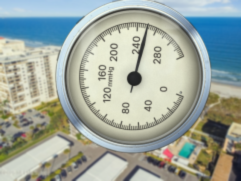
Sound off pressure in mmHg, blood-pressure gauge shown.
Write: 250 mmHg
